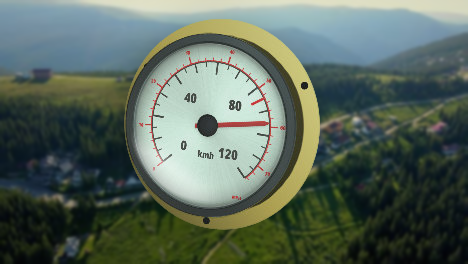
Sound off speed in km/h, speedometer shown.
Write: 95 km/h
